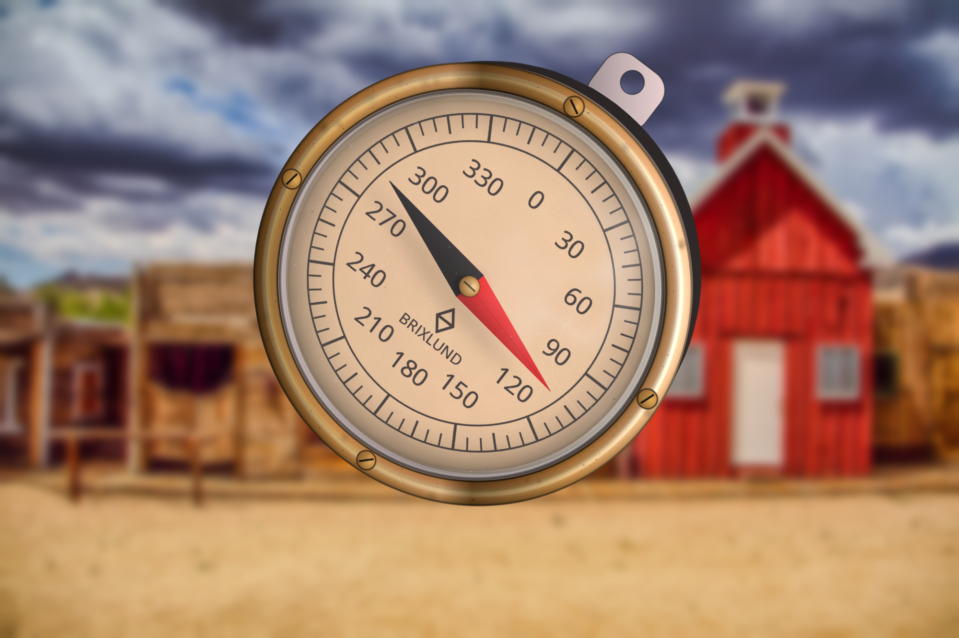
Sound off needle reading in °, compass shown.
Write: 105 °
